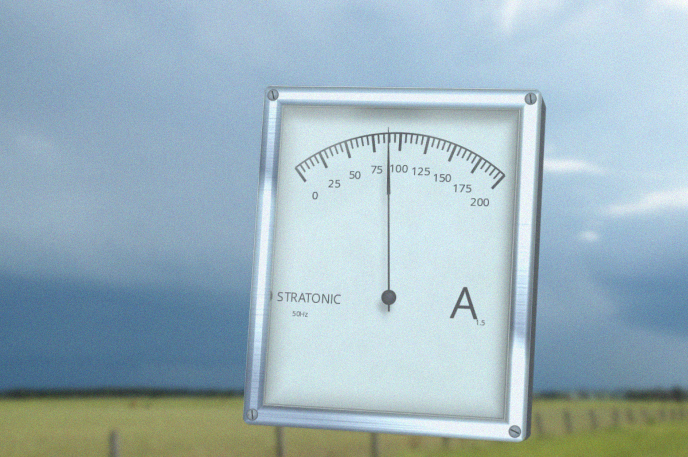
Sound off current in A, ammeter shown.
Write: 90 A
